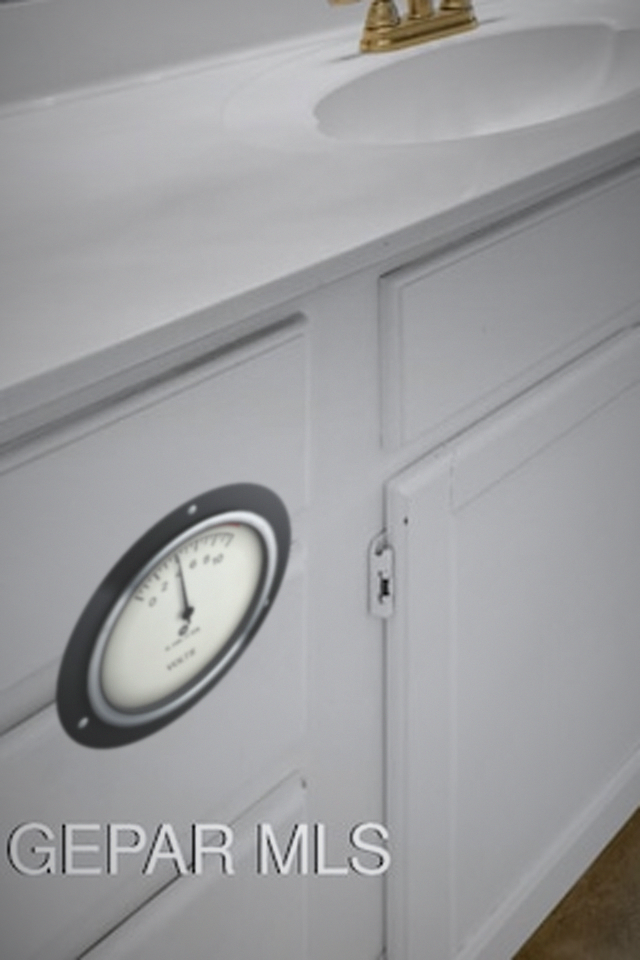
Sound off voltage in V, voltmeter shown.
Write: 4 V
